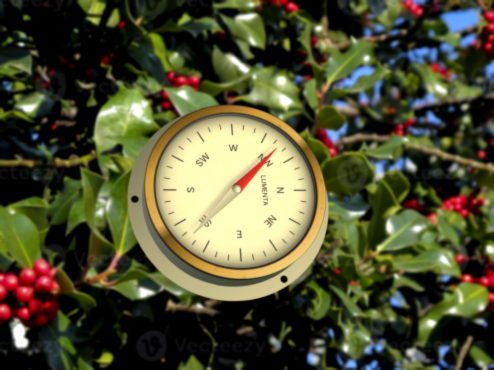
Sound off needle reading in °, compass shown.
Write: 315 °
